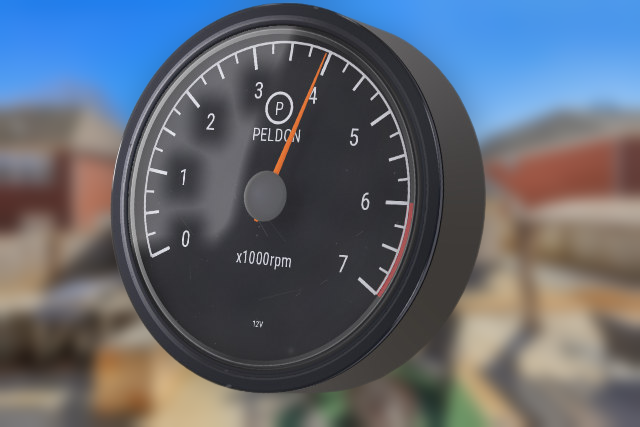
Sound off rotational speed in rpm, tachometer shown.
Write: 4000 rpm
